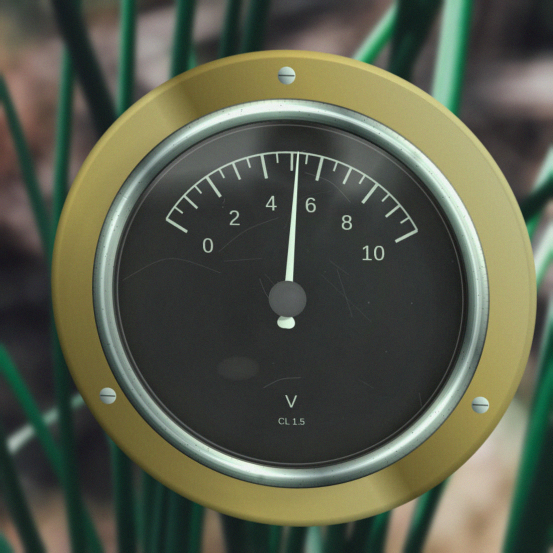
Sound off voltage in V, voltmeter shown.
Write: 5.25 V
